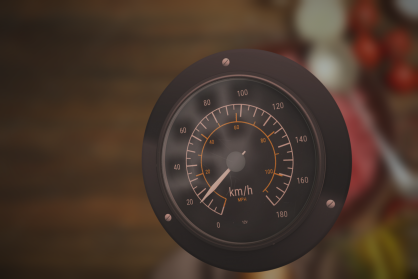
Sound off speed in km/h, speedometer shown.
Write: 15 km/h
